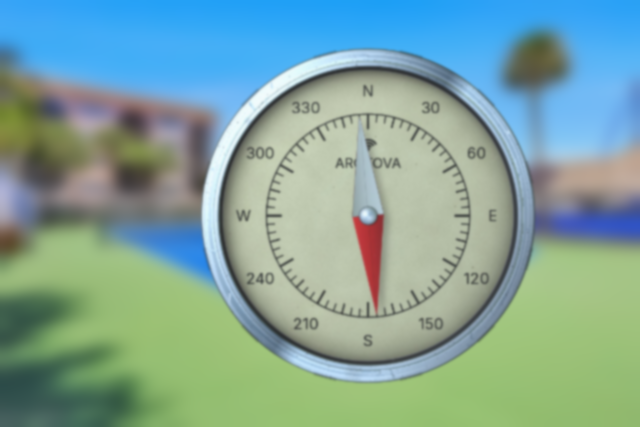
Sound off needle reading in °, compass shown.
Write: 175 °
